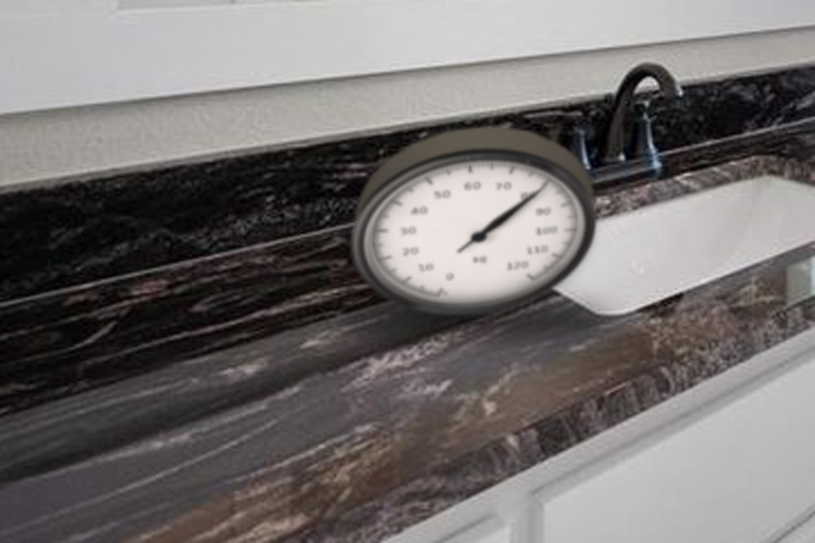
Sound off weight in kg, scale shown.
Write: 80 kg
